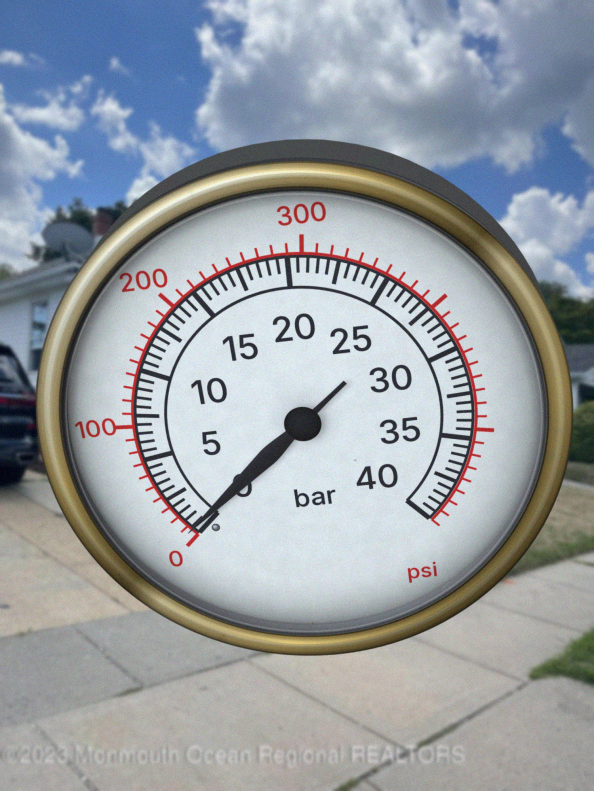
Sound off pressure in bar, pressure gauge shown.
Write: 0.5 bar
